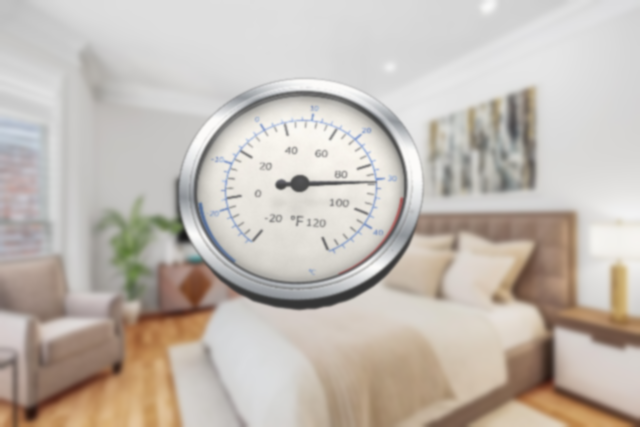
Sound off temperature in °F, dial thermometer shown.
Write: 88 °F
